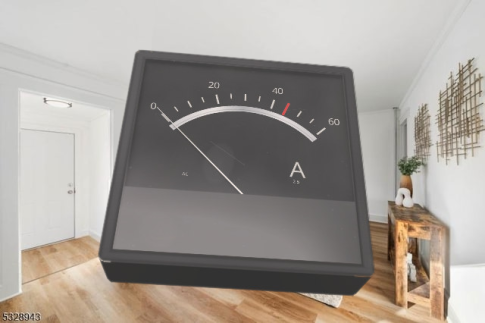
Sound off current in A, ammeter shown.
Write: 0 A
